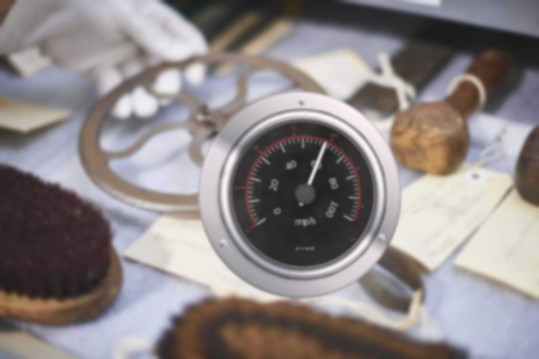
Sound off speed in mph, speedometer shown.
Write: 60 mph
